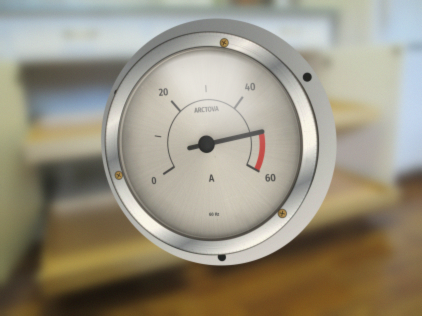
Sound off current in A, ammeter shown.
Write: 50 A
